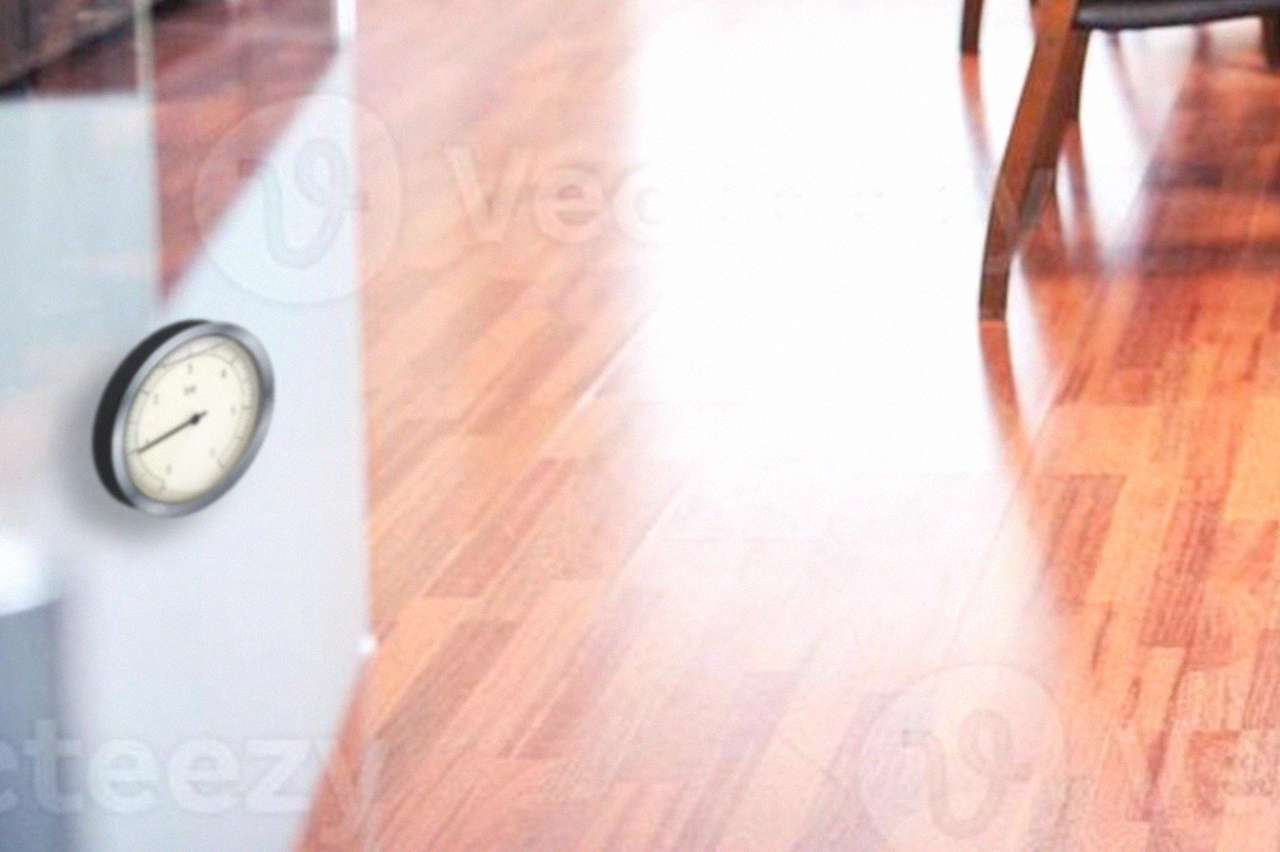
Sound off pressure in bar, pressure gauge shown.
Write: 1 bar
